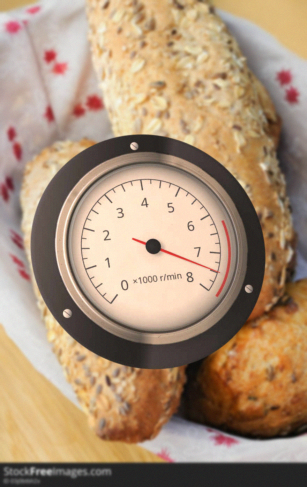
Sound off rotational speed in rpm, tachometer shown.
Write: 7500 rpm
